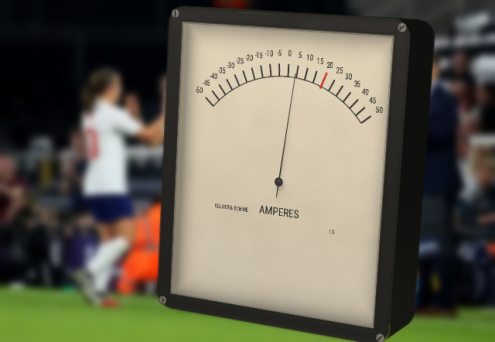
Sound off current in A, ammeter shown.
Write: 5 A
